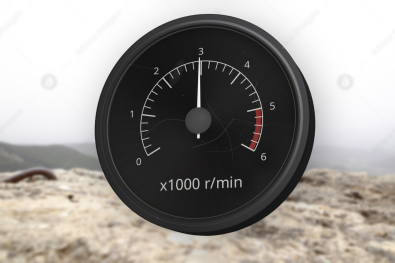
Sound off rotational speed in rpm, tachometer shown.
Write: 3000 rpm
